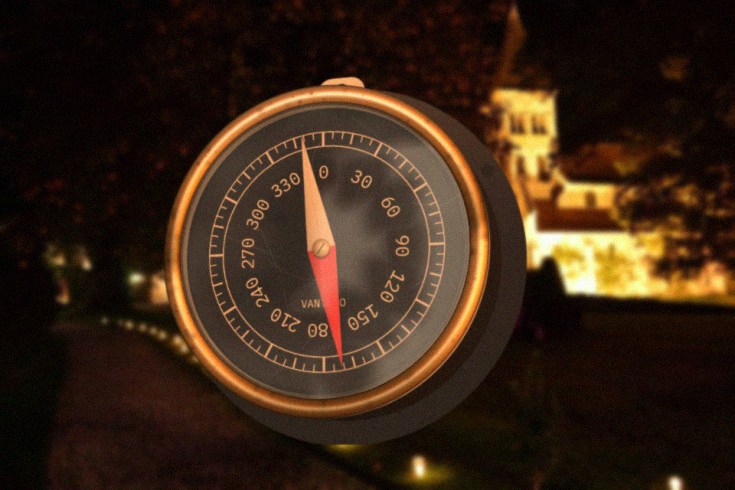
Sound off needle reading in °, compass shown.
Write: 170 °
